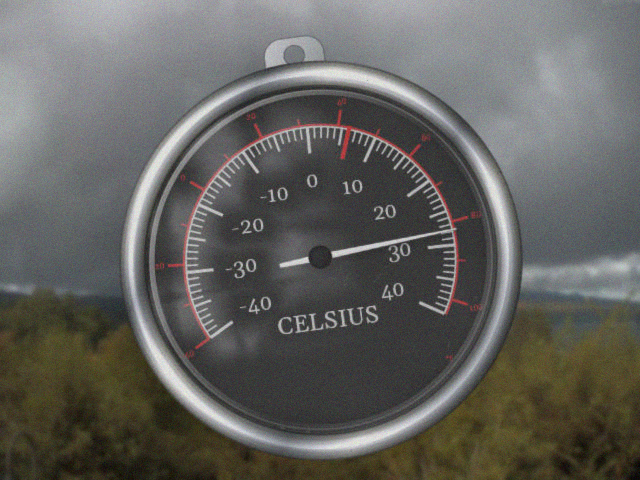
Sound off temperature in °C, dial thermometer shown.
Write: 28 °C
